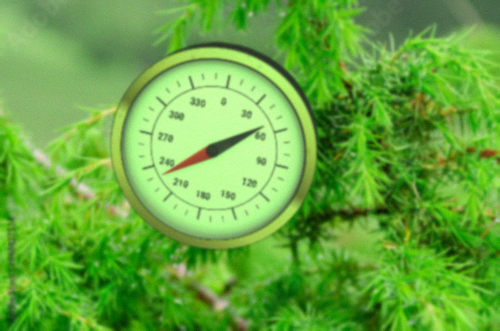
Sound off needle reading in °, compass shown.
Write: 230 °
